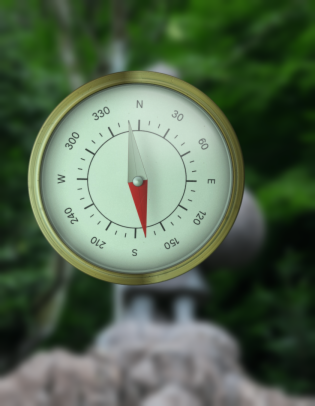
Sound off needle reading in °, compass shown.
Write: 170 °
